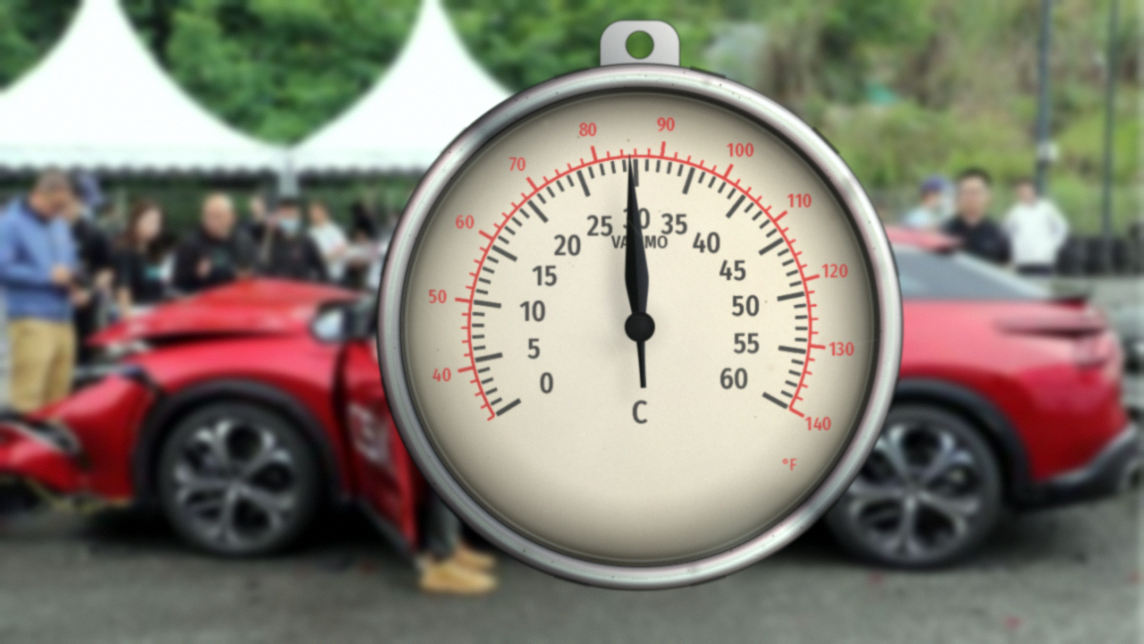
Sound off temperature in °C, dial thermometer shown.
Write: 29.5 °C
